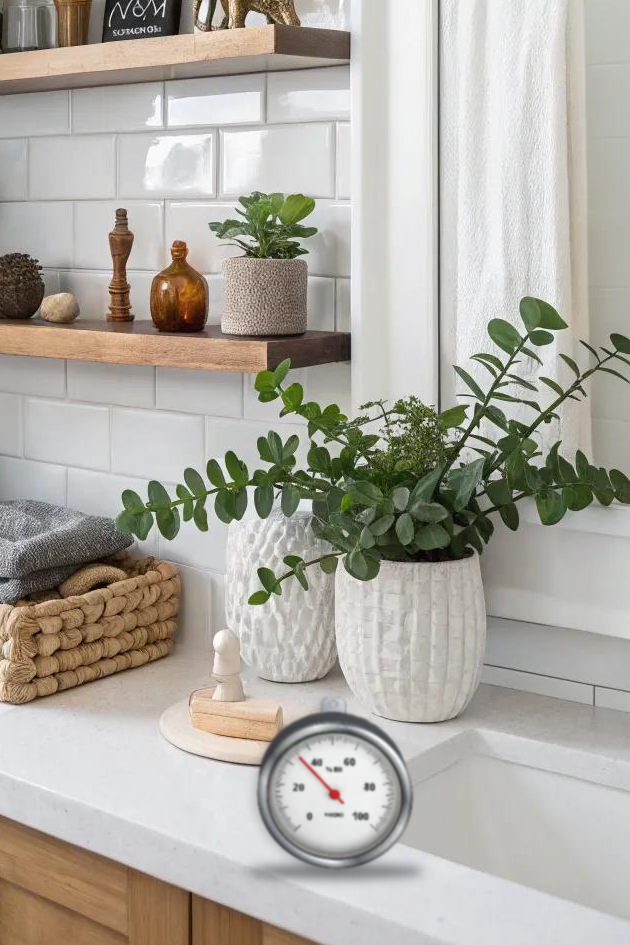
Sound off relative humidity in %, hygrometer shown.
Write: 35 %
